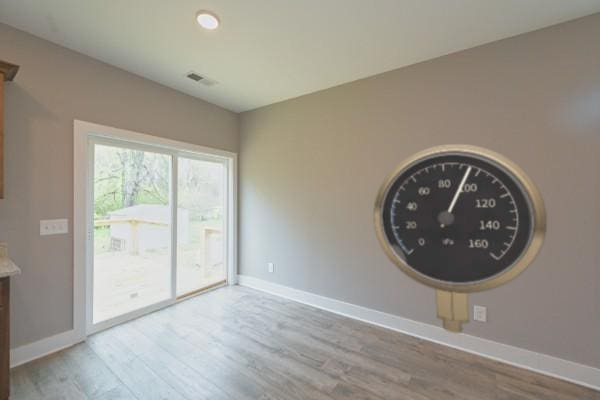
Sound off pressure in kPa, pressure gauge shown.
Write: 95 kPa
